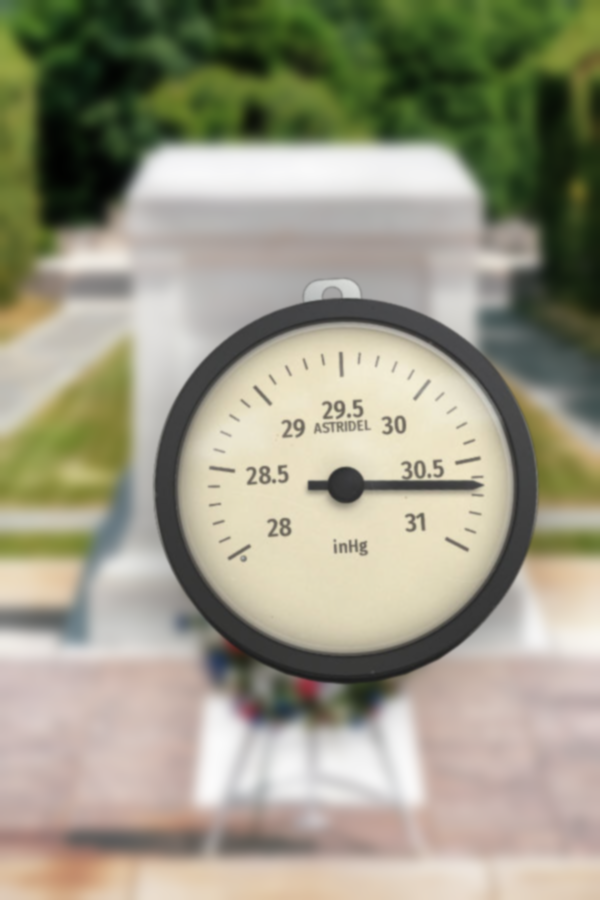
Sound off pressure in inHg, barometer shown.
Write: 30.65 inHg
